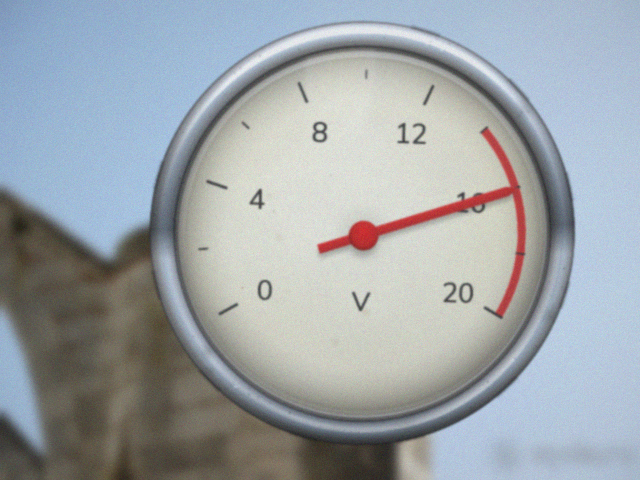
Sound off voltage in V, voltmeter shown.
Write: 16 V
